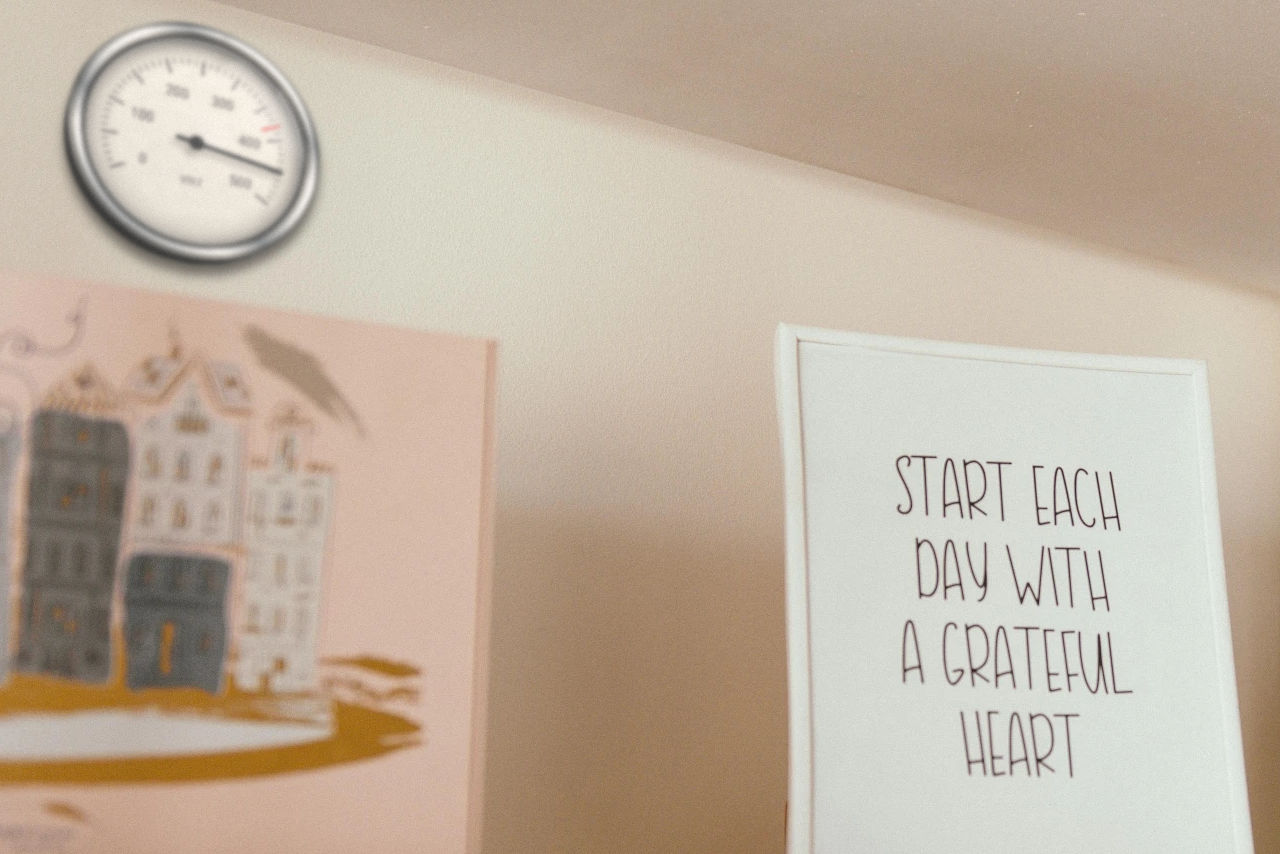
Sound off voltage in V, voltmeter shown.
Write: 450 V
